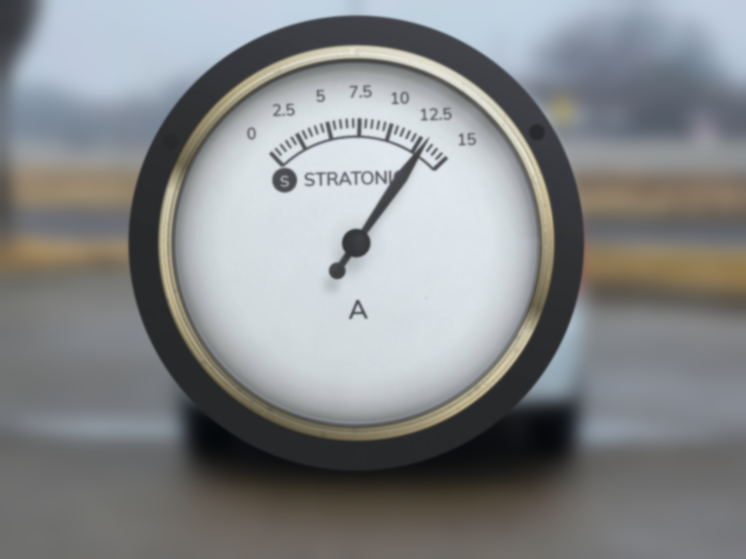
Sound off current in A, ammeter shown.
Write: 13 A
